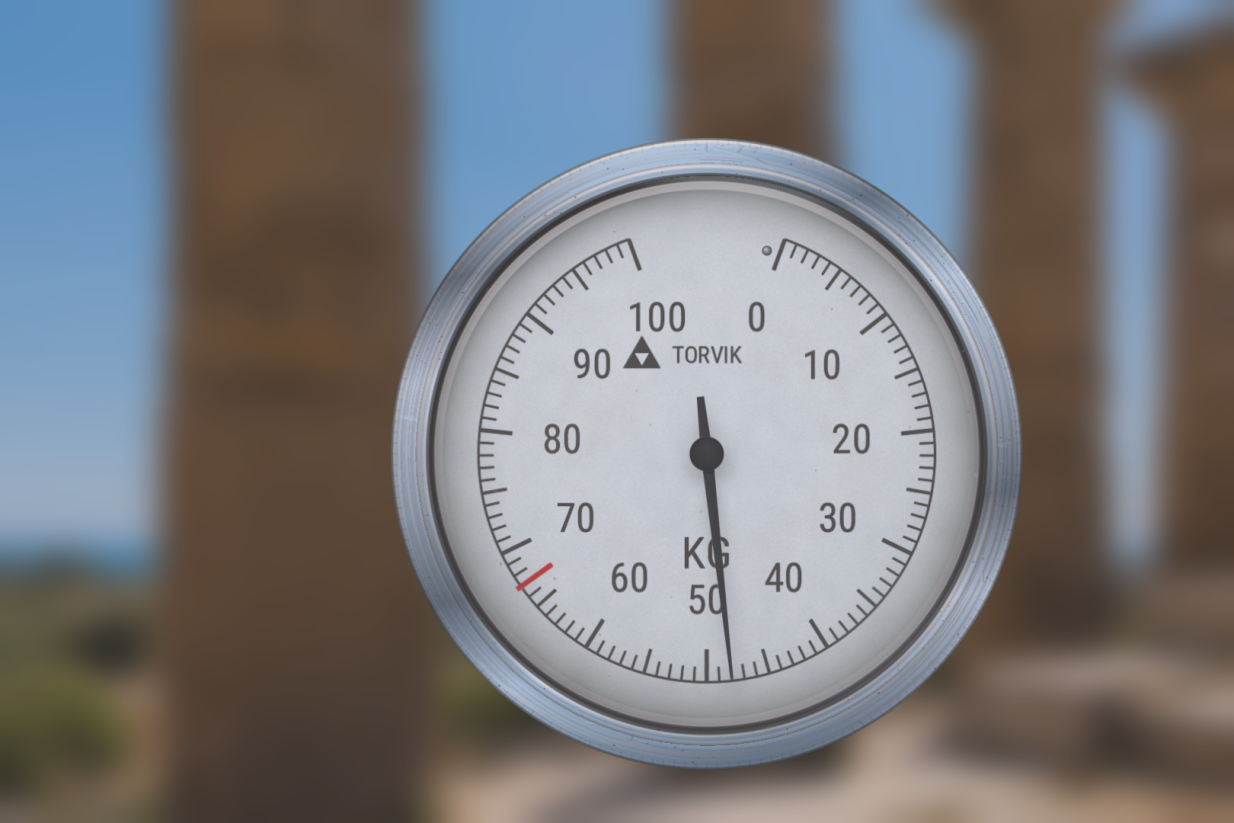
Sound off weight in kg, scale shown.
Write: 48 kg
